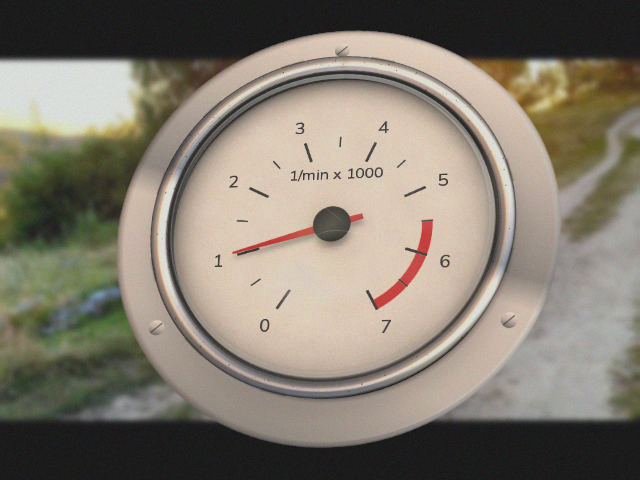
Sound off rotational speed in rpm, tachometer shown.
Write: 1000 rpm
